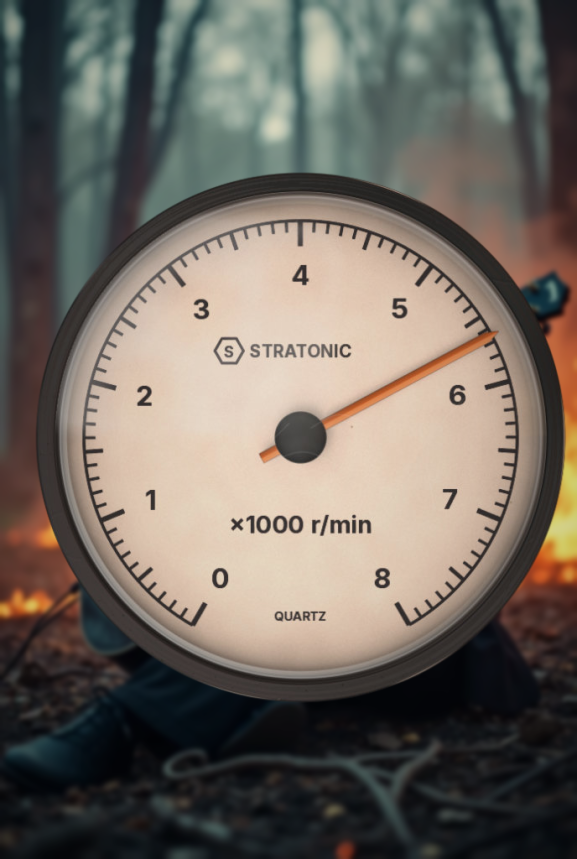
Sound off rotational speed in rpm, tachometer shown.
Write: 5650 rpm
